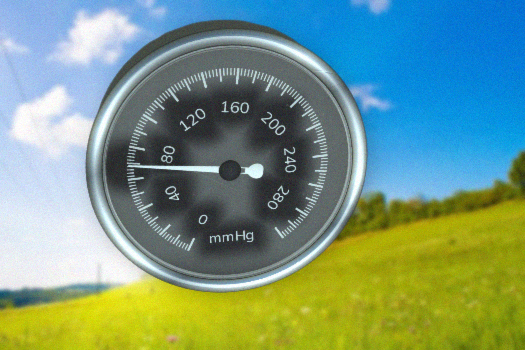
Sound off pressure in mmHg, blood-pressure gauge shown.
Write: 70 mmHg
